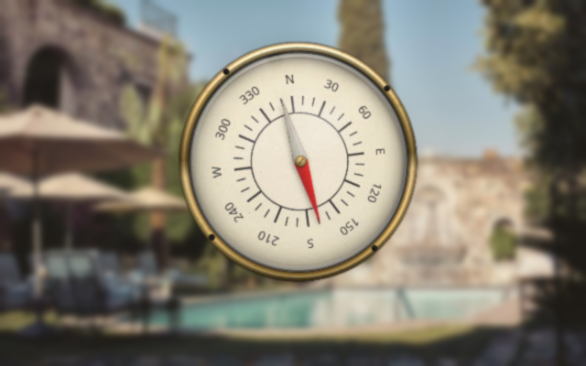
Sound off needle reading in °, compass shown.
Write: 170 °
